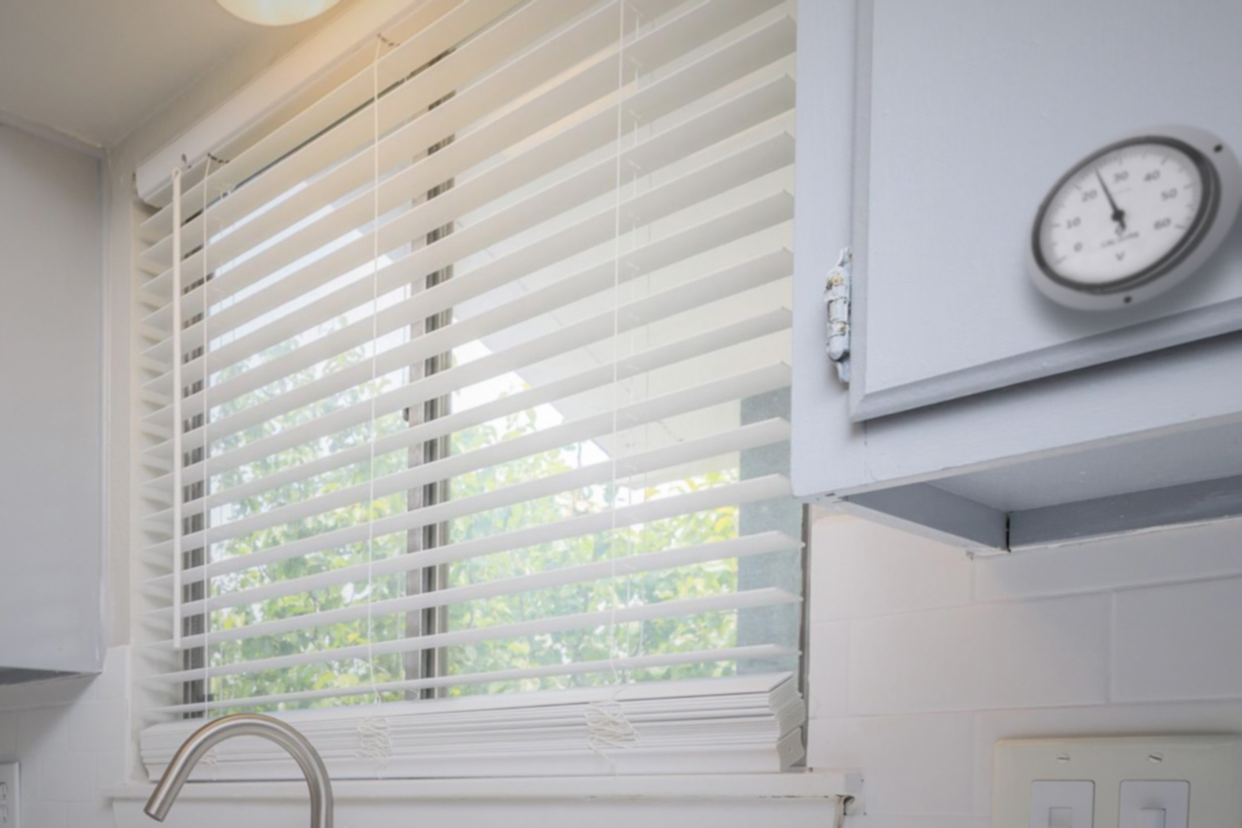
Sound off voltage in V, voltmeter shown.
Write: 25 V
